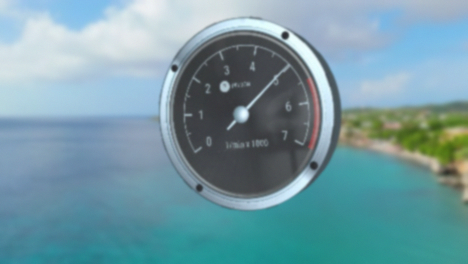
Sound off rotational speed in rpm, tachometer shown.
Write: 5000 rpm
